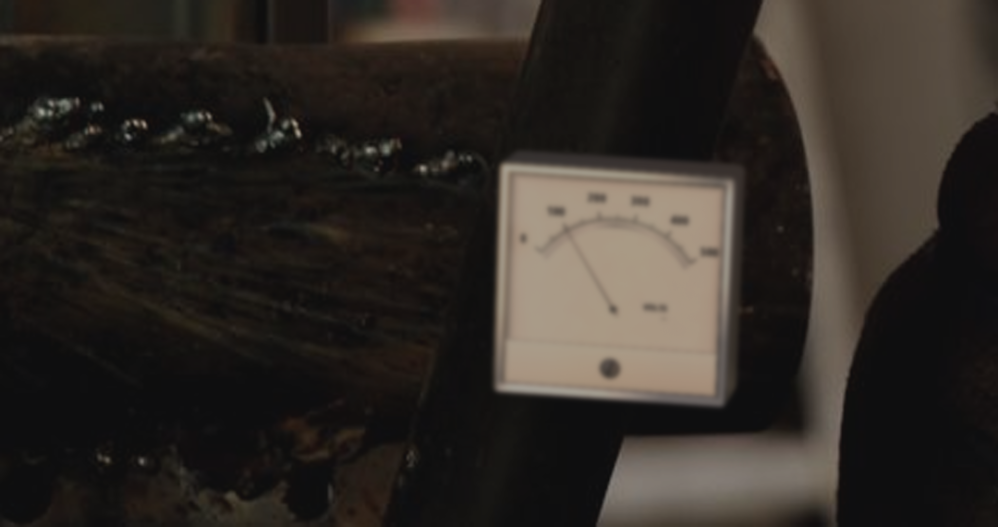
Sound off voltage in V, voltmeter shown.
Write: 100 V
